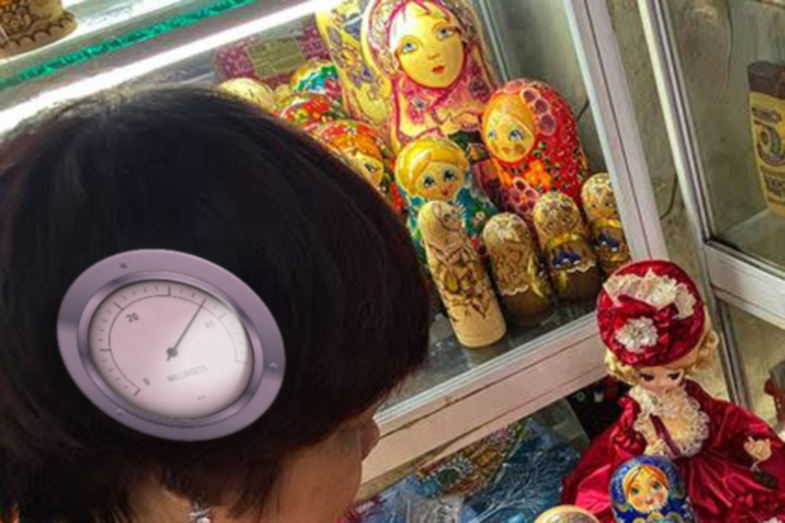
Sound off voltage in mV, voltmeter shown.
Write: 36 mV
